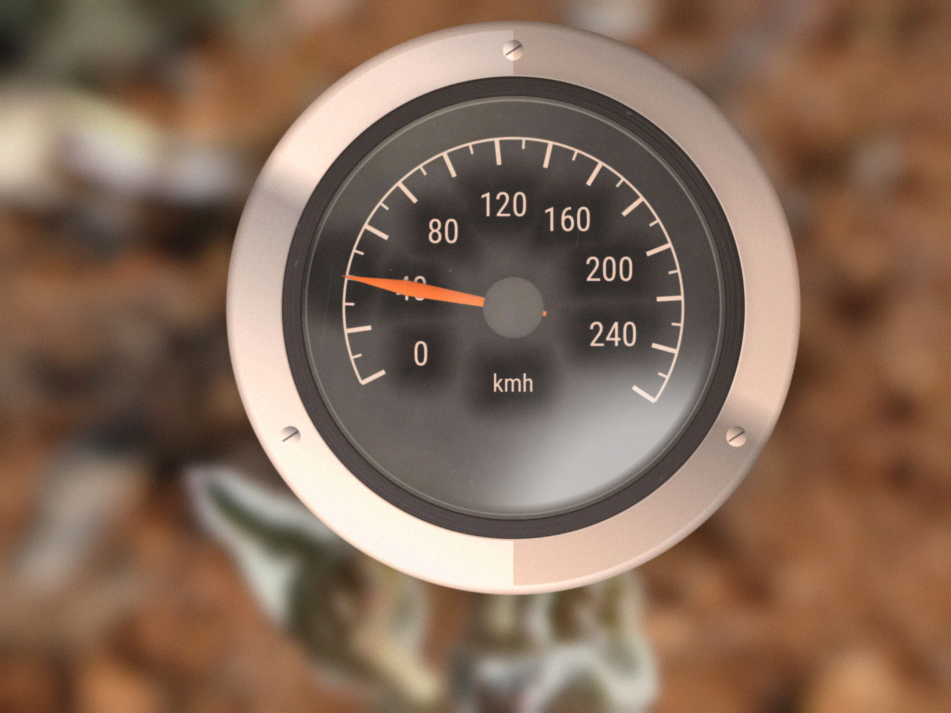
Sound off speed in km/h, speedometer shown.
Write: 40 km/h
